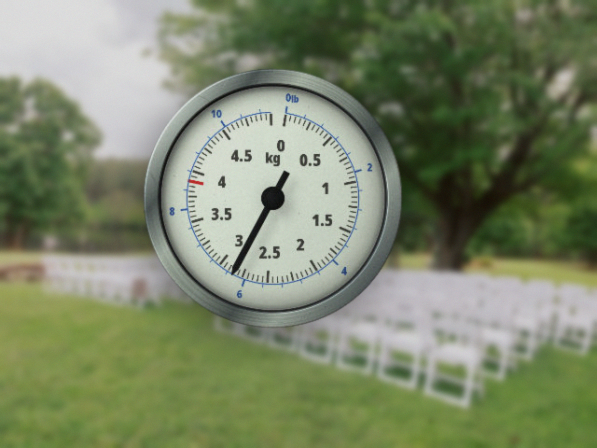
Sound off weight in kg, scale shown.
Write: 2.85 kg
